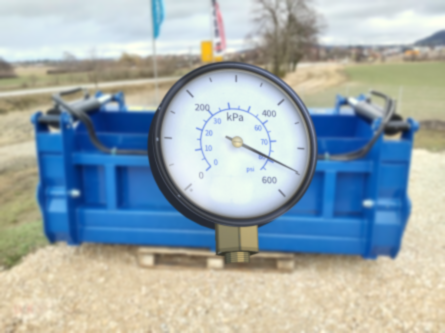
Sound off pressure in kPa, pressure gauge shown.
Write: 550 kPa
